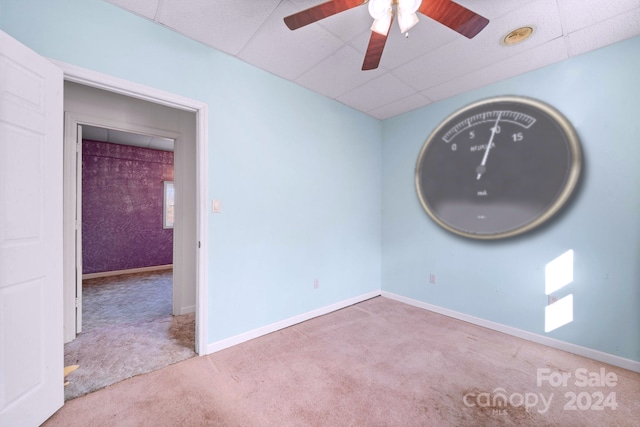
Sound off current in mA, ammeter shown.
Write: 10 mA
